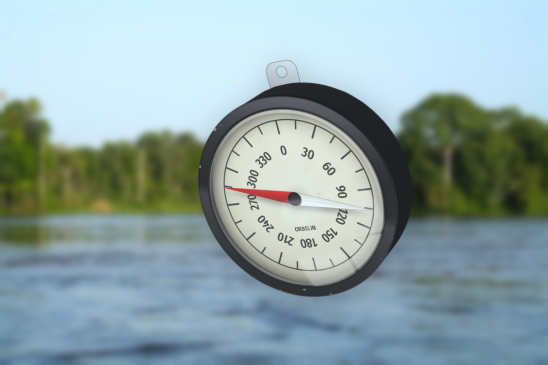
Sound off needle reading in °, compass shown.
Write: 285 °
